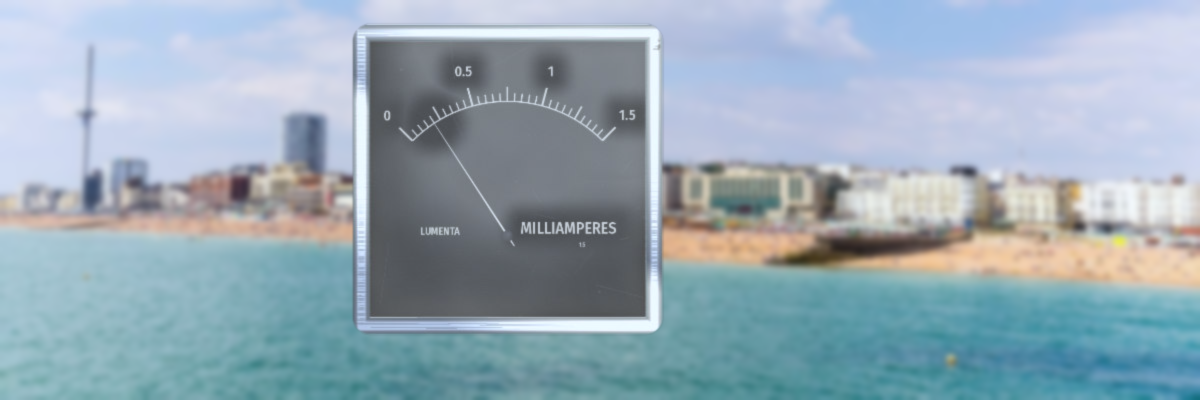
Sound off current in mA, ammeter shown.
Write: 0.2 mA
